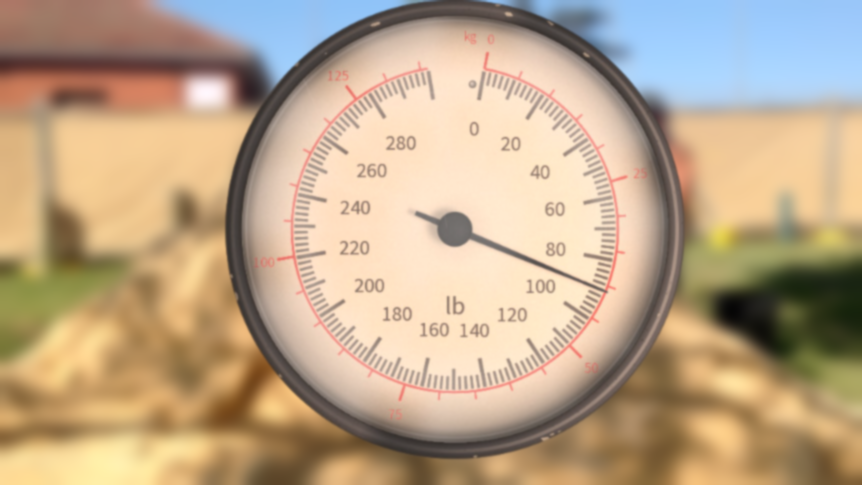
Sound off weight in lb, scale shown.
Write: 90 lb
